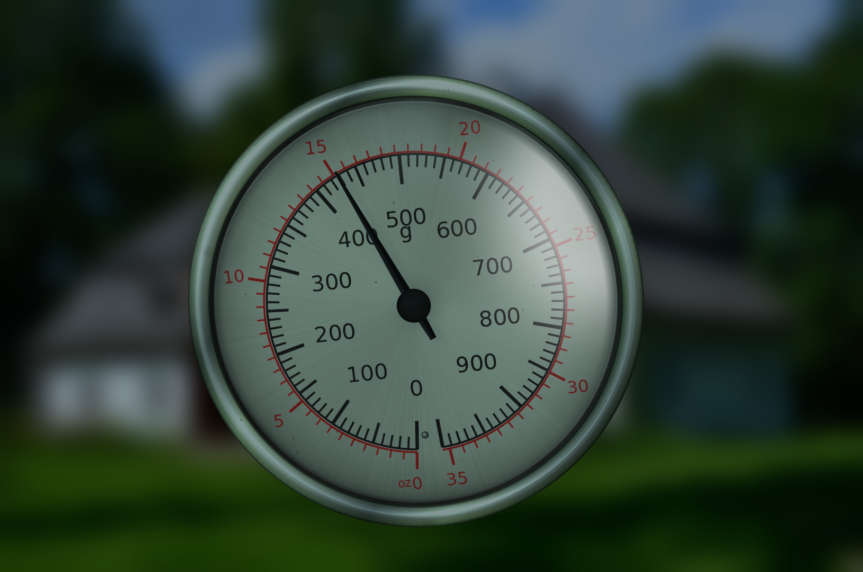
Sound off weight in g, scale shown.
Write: 430 g
